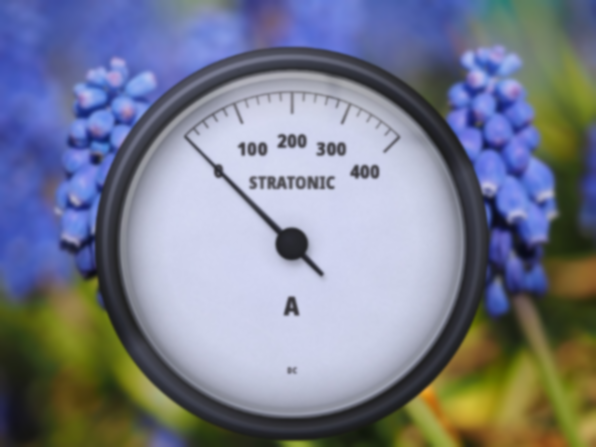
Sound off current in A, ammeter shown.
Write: 0 A
